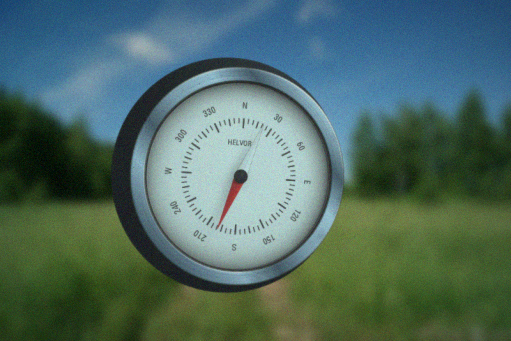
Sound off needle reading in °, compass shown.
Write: 200 °
